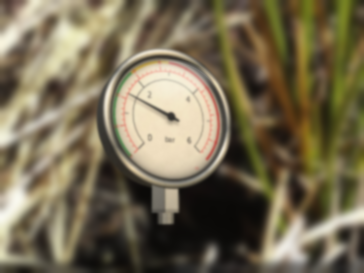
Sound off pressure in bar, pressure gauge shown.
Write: 1.5 bar
